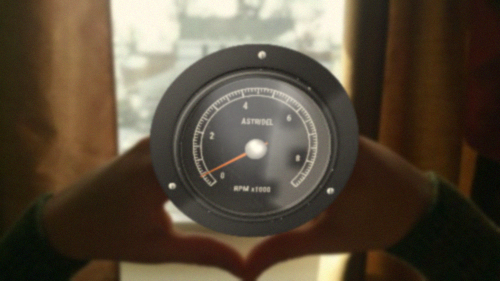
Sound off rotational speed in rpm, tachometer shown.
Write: 500 rpm
